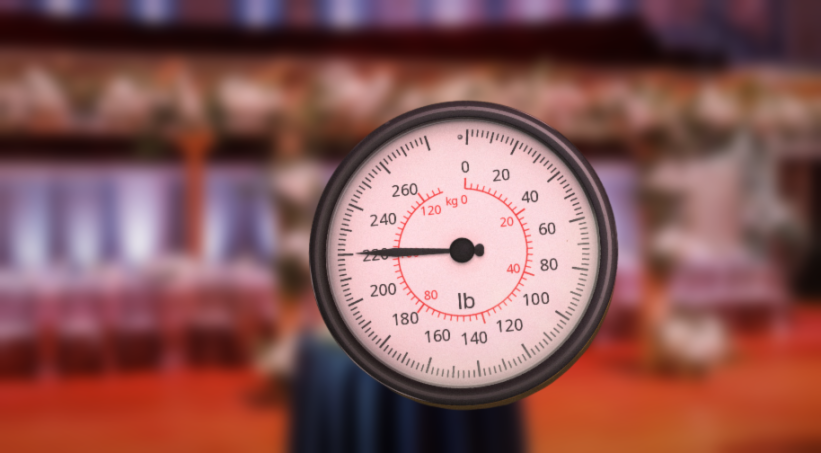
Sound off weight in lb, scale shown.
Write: 220 lb
